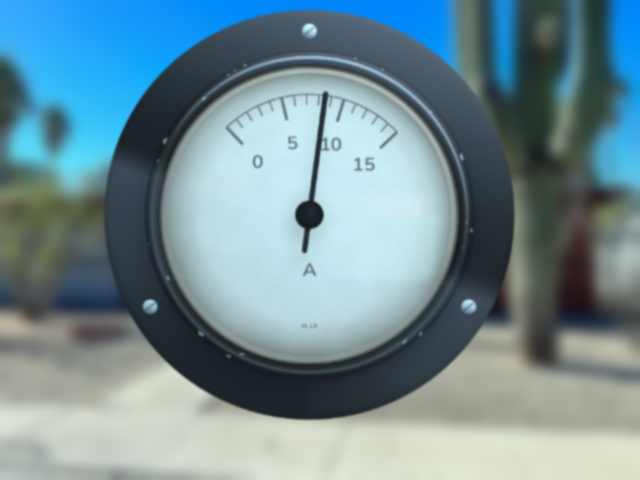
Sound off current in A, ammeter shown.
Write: 8.5 A
